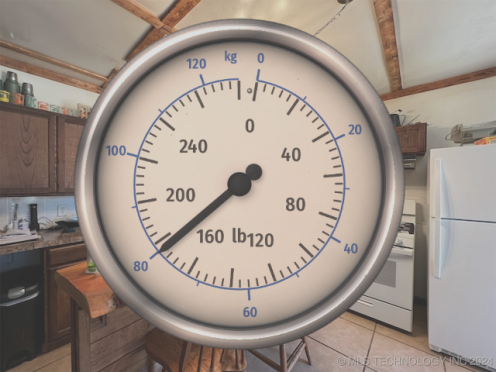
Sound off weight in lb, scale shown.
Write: 176 lb
